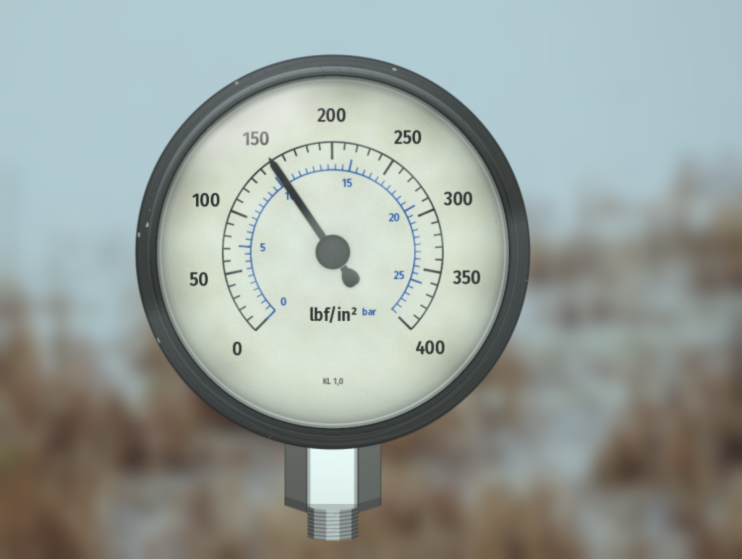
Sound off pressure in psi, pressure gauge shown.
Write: 150 psi
